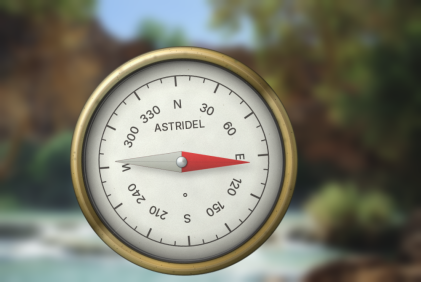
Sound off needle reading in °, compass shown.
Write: 95 °
